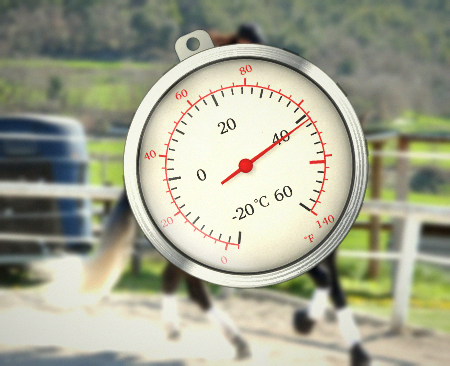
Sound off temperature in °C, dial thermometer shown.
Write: 41 °C
